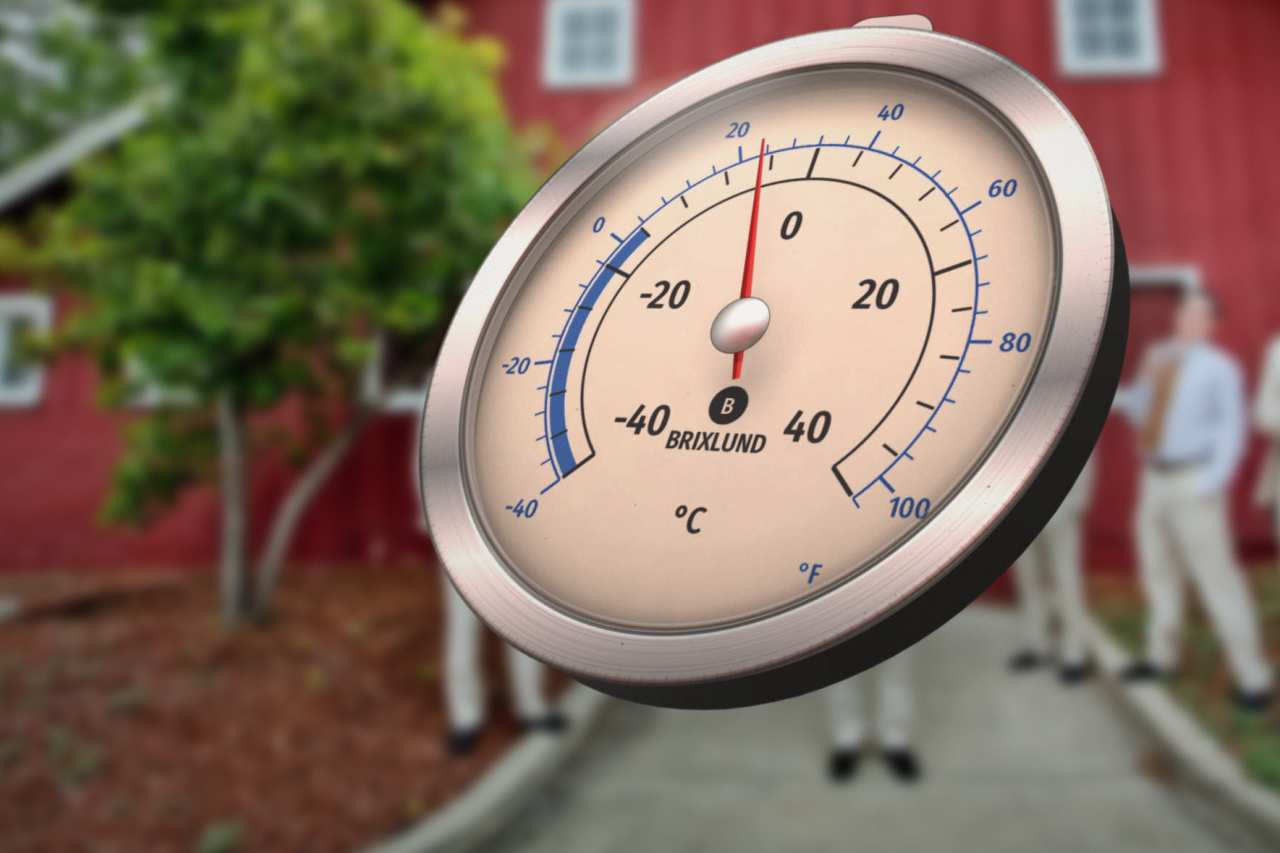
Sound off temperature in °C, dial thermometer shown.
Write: -4 °C
